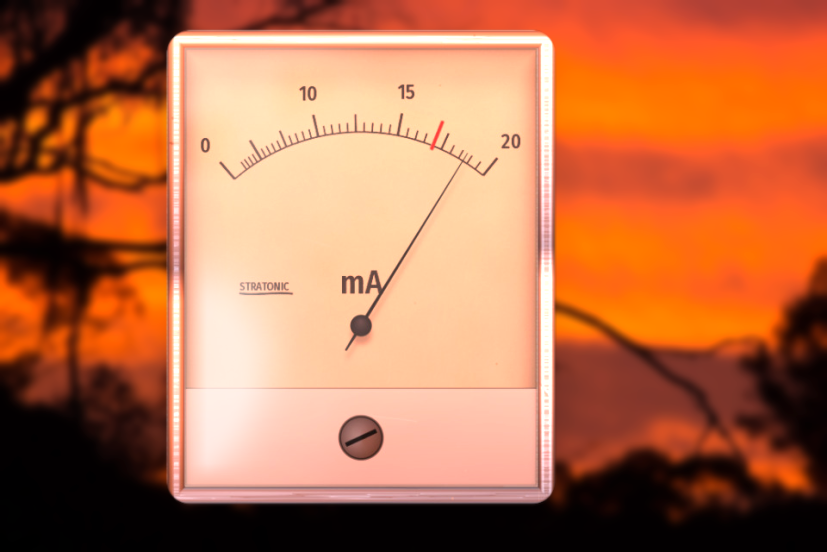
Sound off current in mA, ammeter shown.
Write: 18.75 mA
